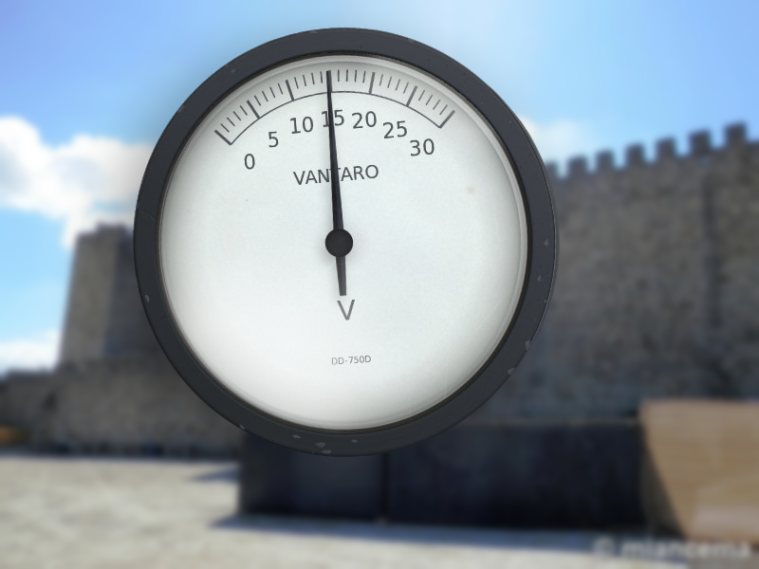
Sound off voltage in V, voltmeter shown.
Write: 15 V
